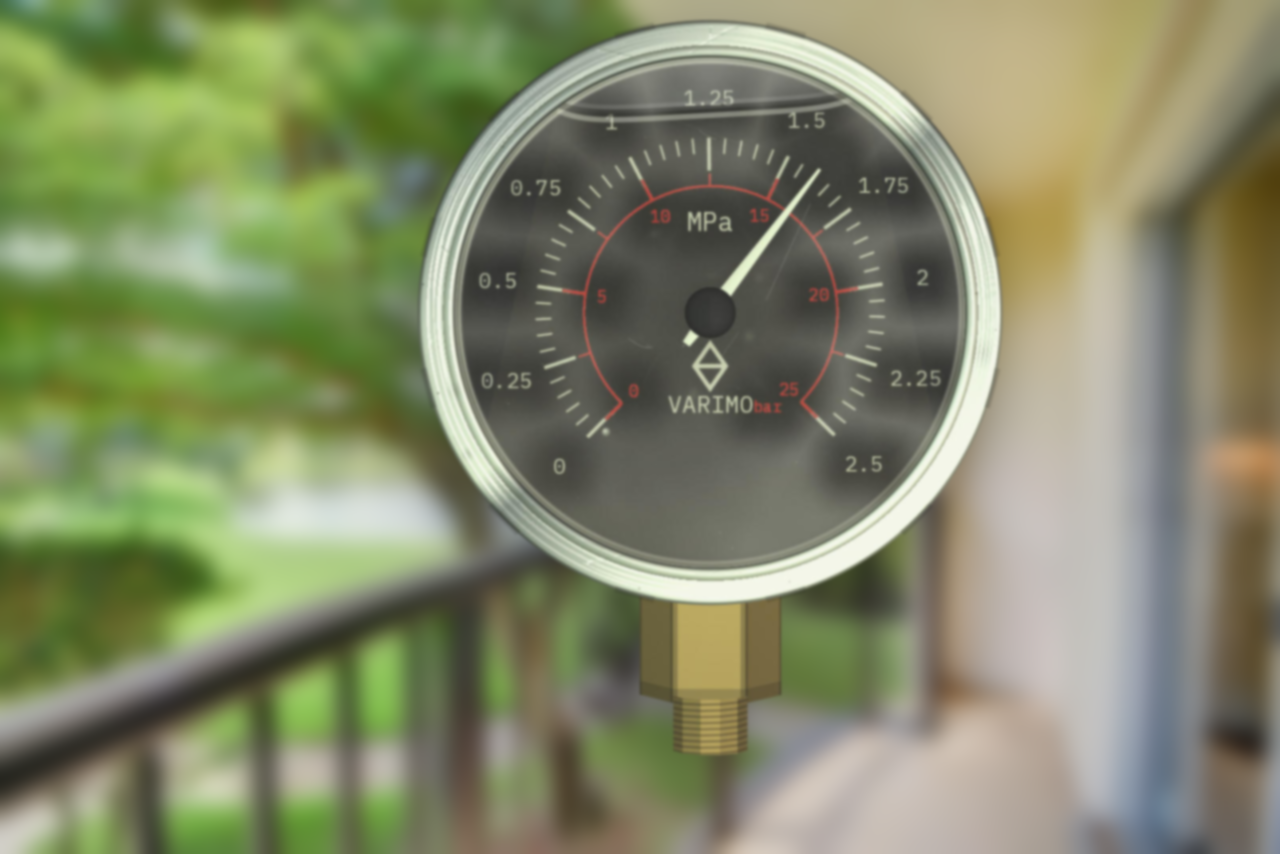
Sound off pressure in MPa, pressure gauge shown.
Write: 1.6 MPa
